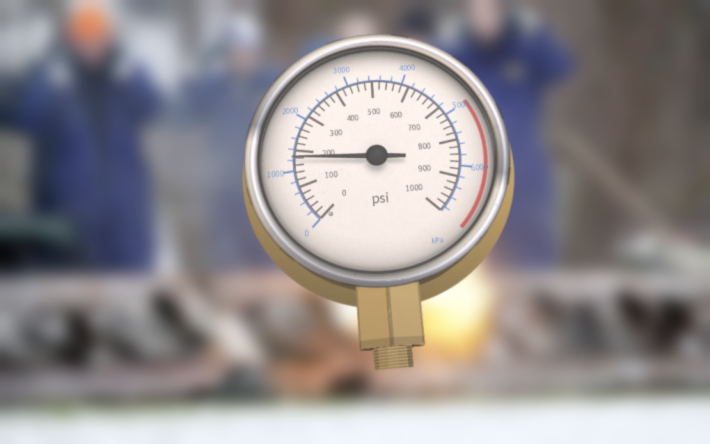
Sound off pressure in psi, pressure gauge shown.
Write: 180 psi
